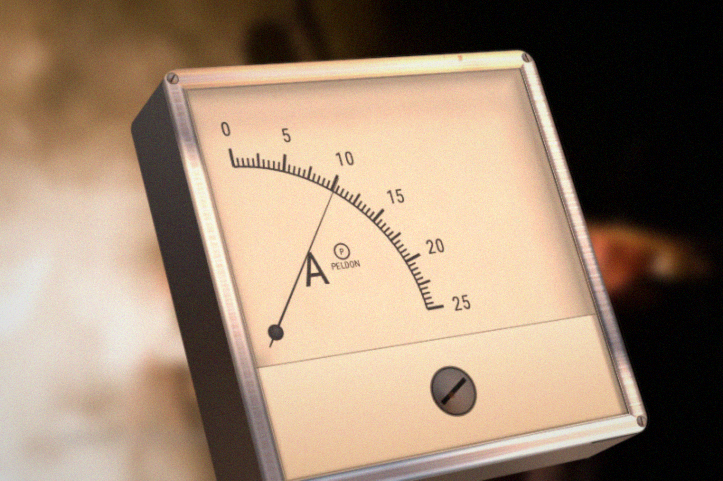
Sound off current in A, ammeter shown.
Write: 10 A
